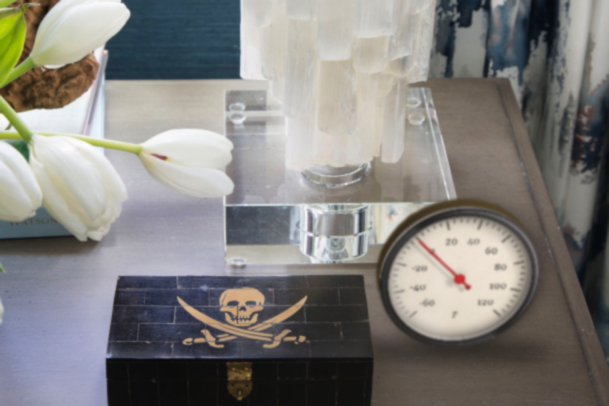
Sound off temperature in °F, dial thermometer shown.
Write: 0 °F
